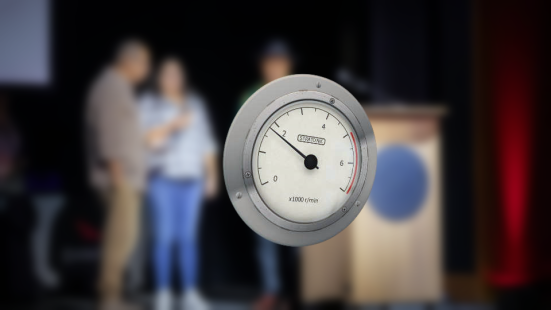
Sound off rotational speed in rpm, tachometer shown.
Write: 1750 rpm
